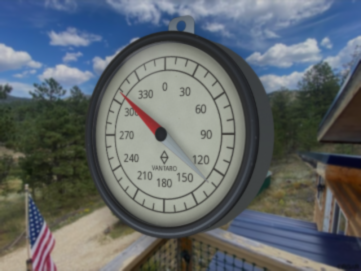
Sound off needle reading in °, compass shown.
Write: 310 °
